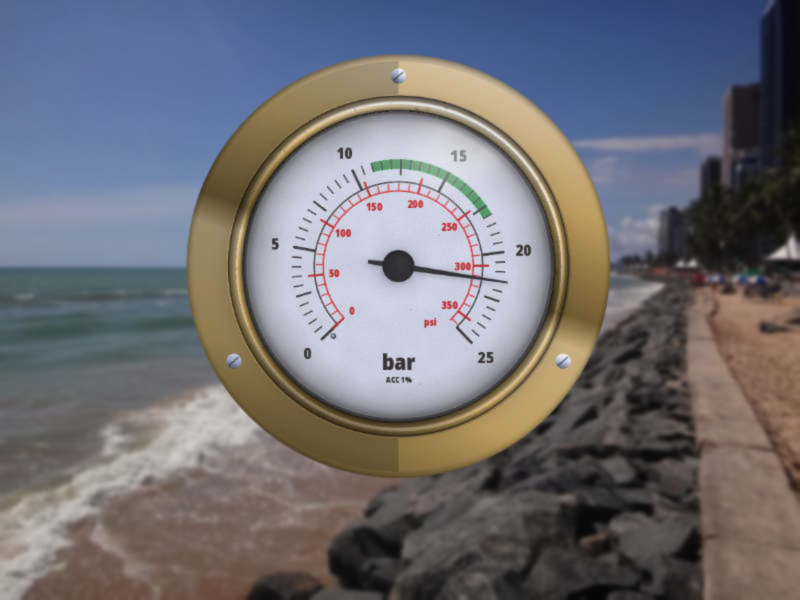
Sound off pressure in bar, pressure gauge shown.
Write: 21.5 bar
